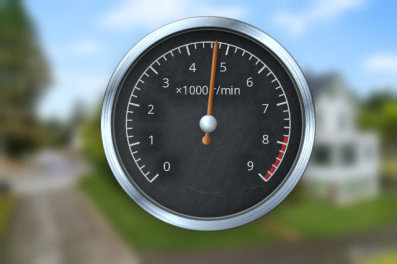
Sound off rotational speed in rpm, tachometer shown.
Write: 4700 rpm
